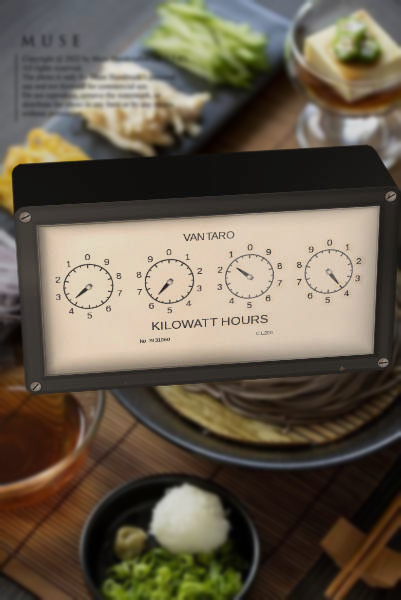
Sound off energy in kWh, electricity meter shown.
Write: 3614 kWh
